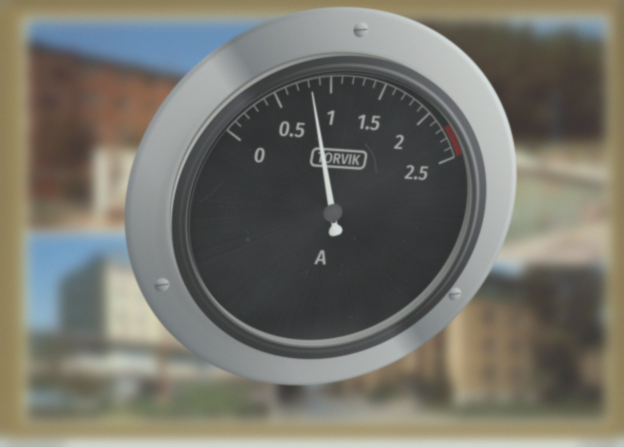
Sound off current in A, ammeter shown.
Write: 0.8 A
